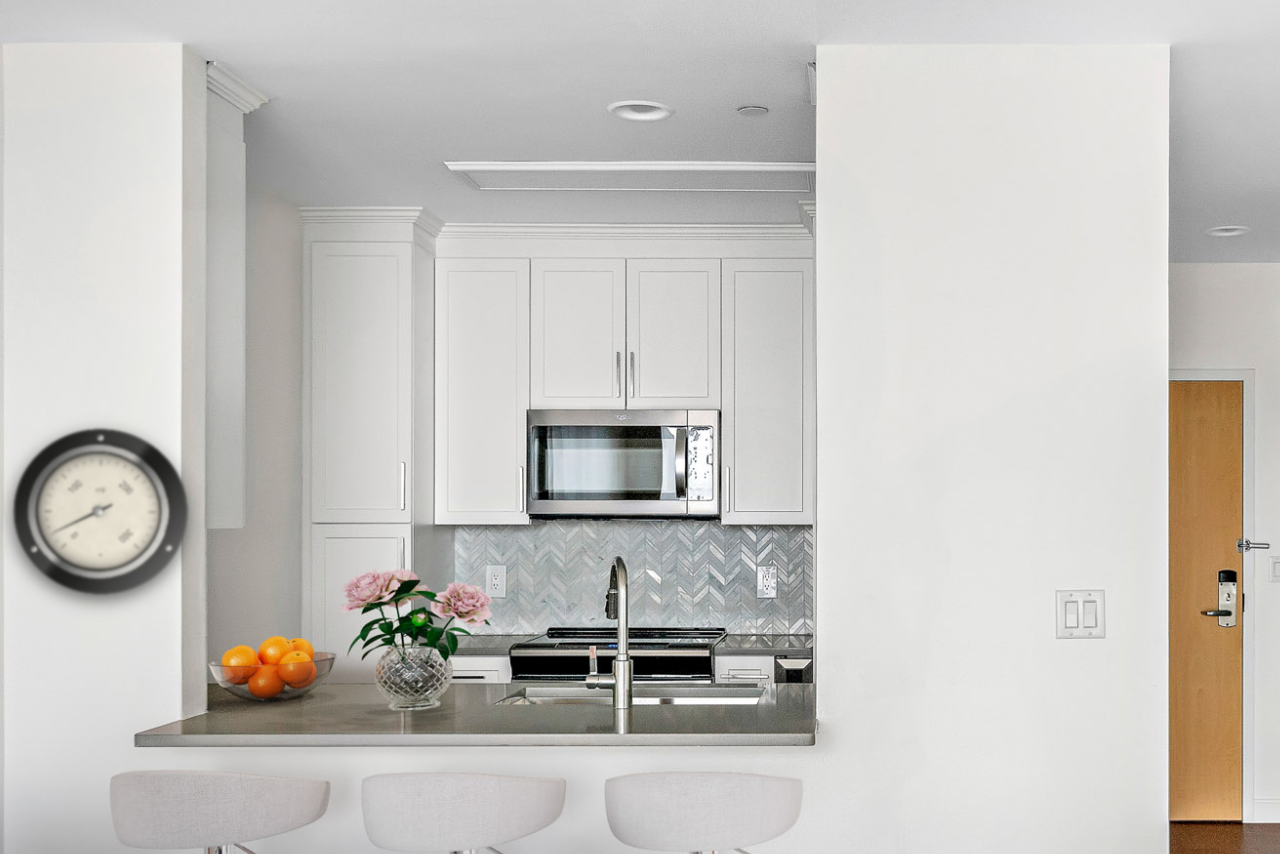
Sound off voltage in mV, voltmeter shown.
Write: 20 mV
